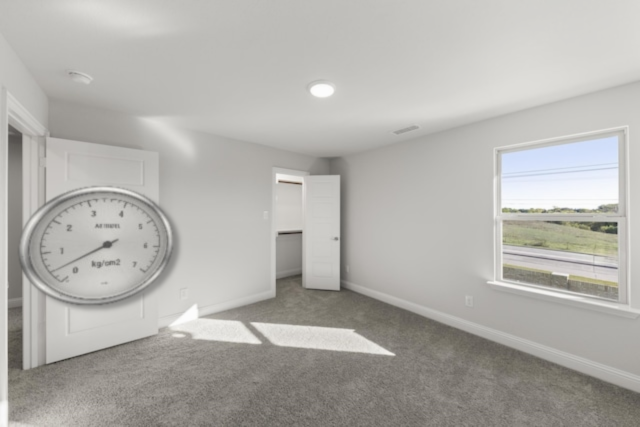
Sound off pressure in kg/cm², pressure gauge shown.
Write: 0.4 kg/cm²
